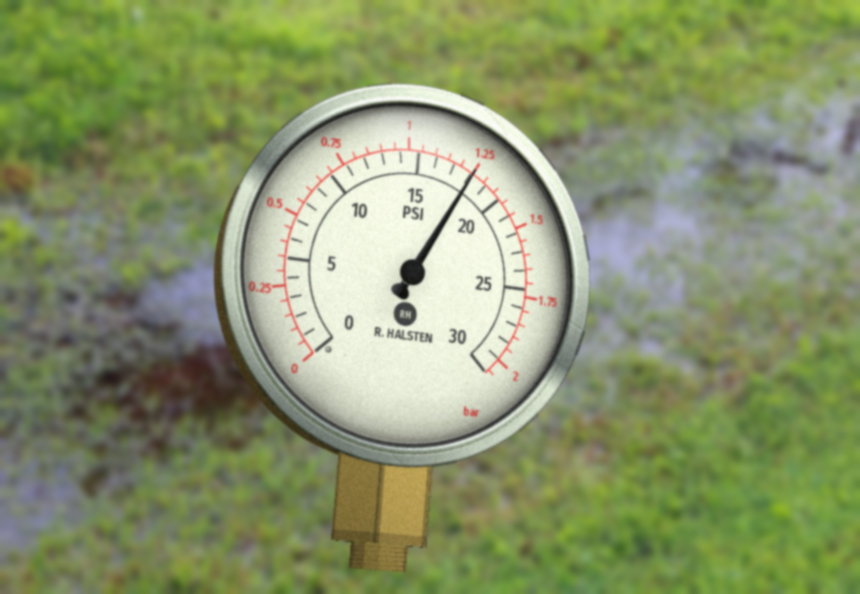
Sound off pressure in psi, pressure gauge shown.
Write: 18 psi
